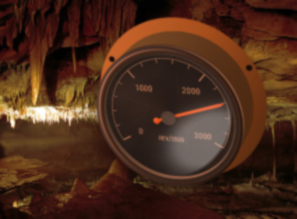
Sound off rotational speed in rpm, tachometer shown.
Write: 2400 rpm
